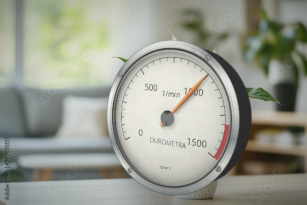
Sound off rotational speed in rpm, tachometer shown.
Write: 1000 rpm
